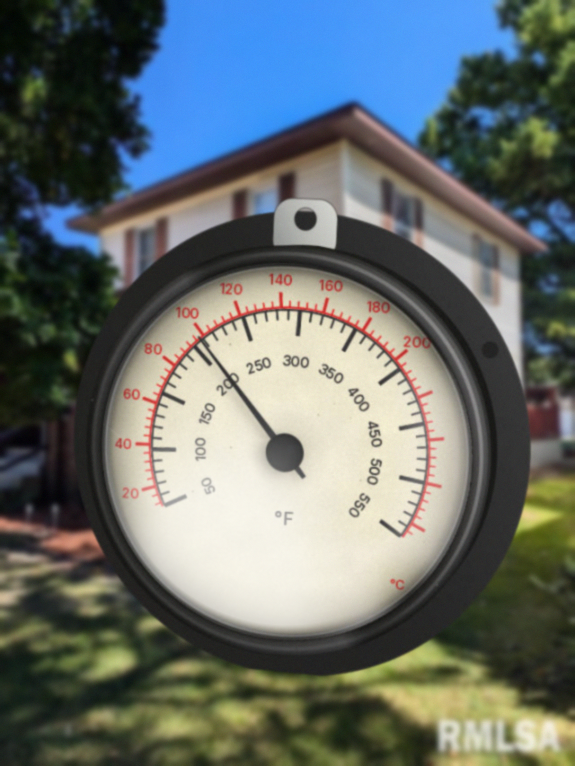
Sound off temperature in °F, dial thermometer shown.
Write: 210 °F
